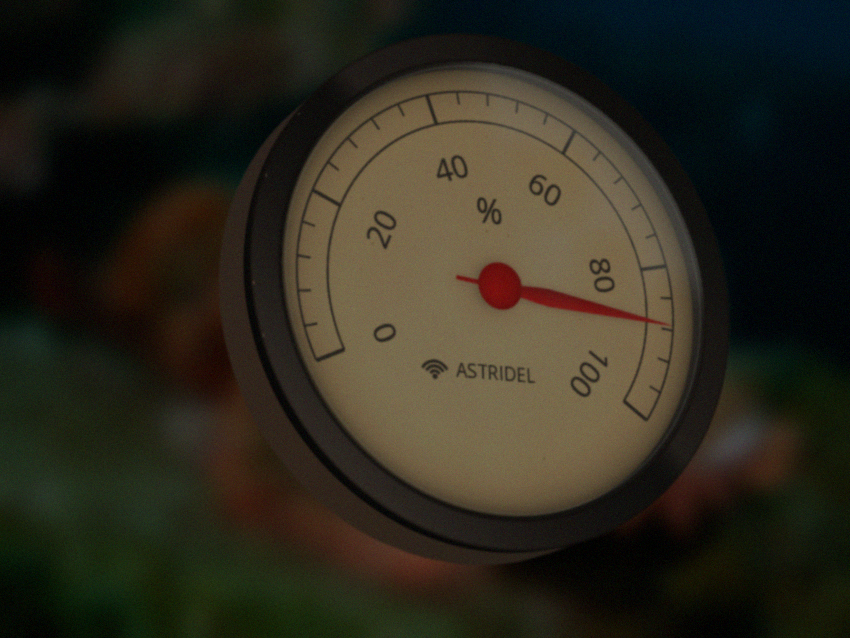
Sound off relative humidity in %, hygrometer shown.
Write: 88 %
